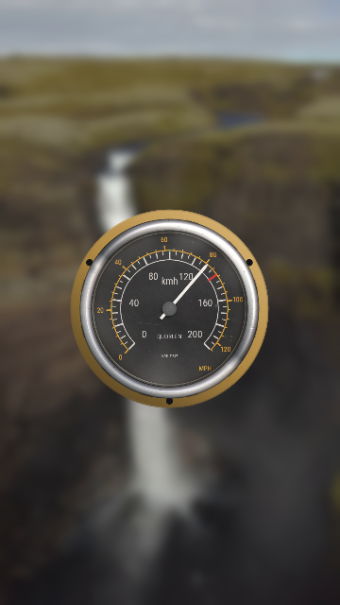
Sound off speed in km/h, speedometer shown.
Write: 130 km/h
